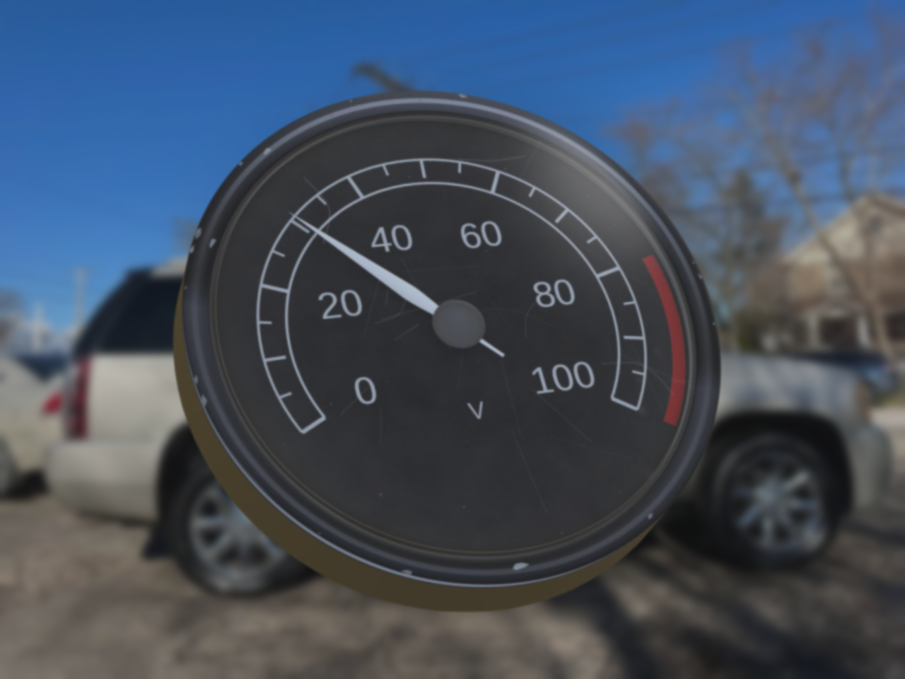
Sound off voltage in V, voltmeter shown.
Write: 30 V
